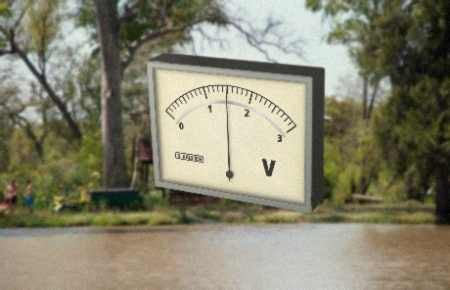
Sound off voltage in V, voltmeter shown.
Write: 1.5 V
